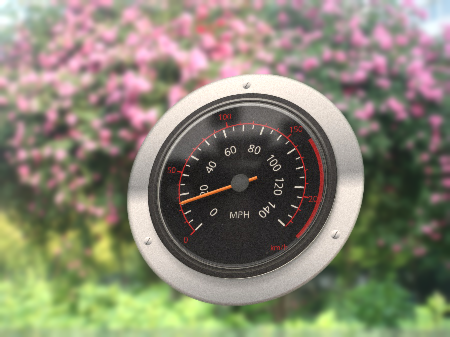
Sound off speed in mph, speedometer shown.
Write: 15 mph
